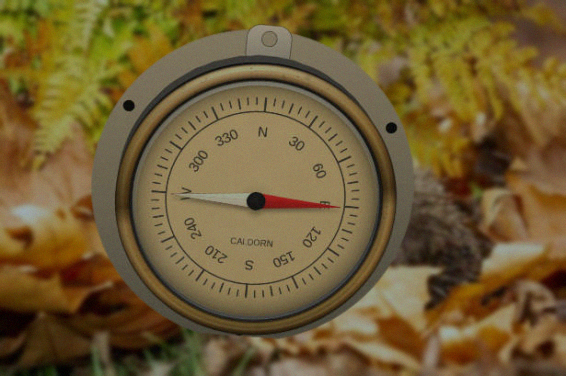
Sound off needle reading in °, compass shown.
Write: 90 °
